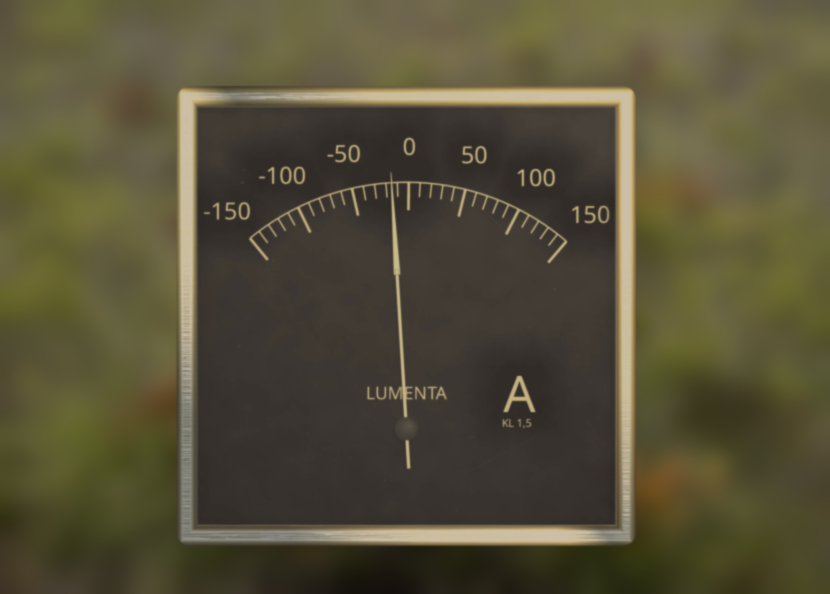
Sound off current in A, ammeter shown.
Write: -15 A
